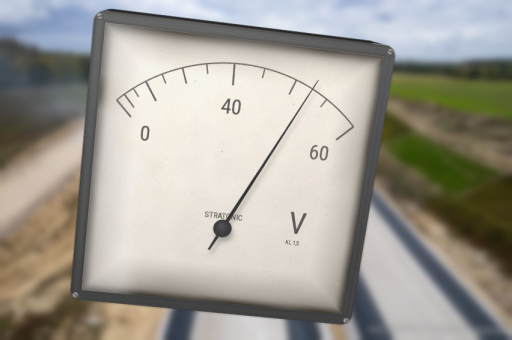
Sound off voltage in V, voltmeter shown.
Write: 52.5 V
